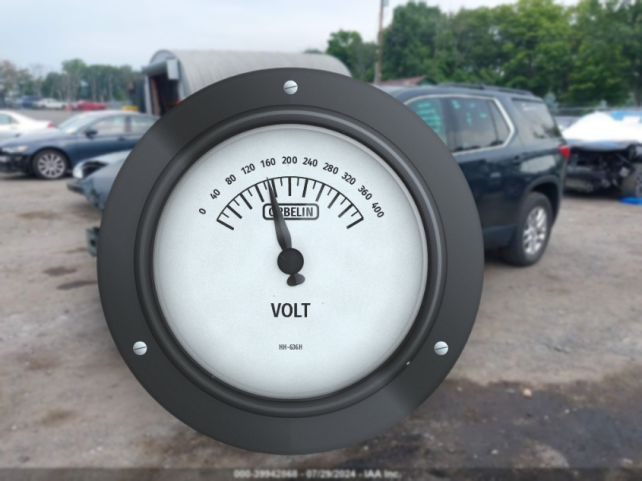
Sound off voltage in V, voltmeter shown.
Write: 150 V
